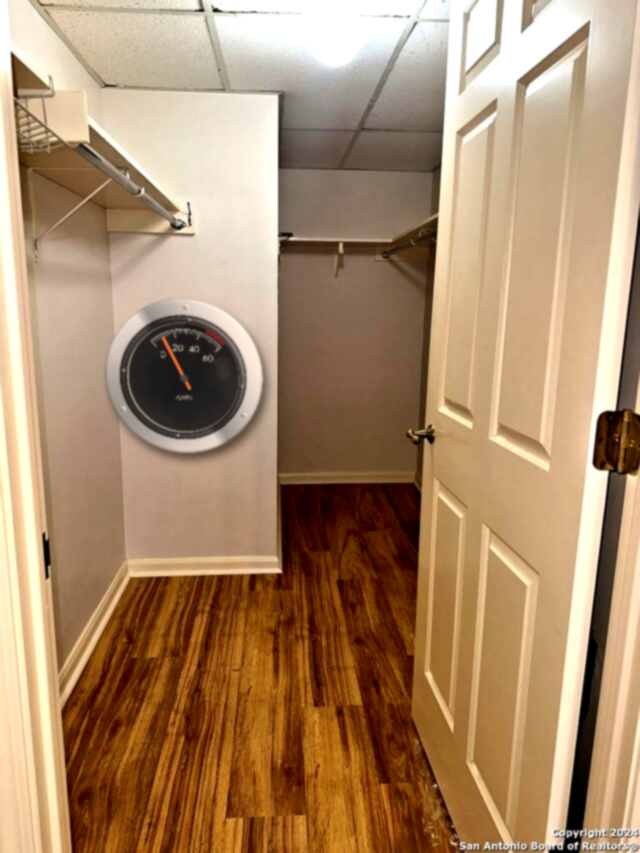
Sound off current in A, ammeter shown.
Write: 10 A
